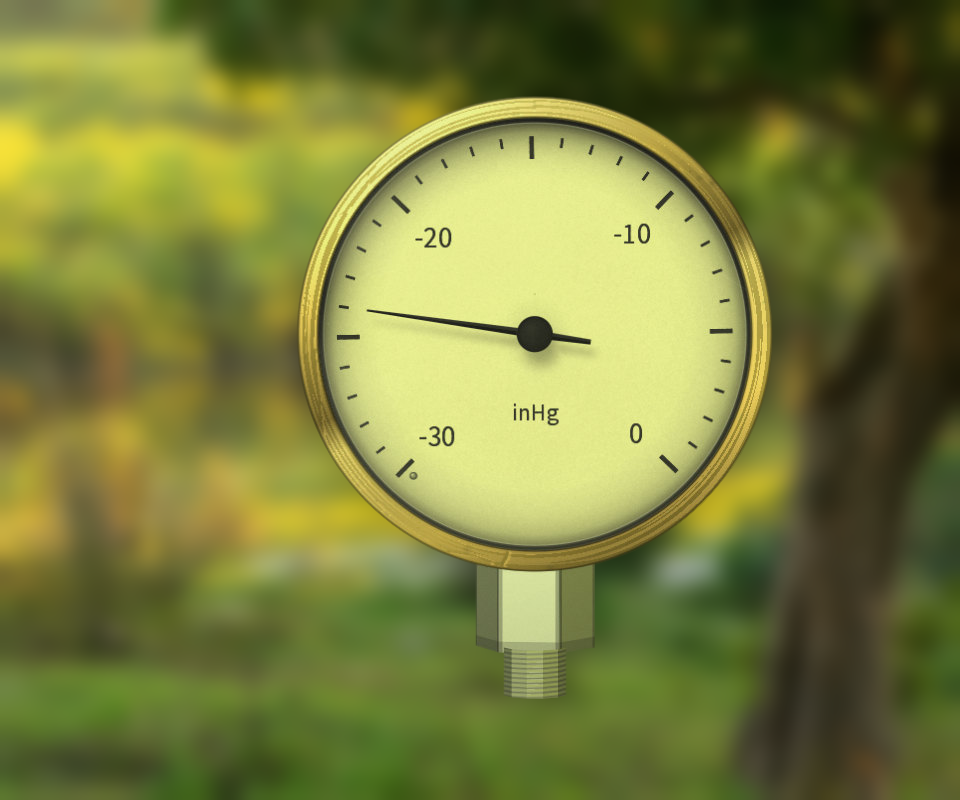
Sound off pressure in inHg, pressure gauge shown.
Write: -24 inHg
